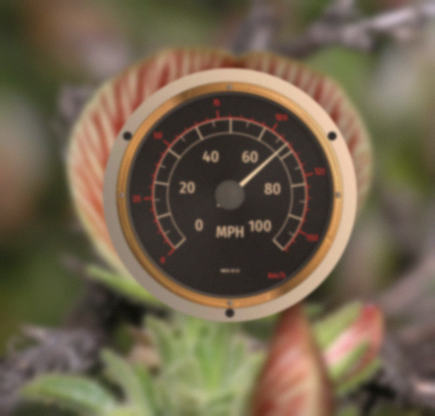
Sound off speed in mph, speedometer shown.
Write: 67.5 mph
